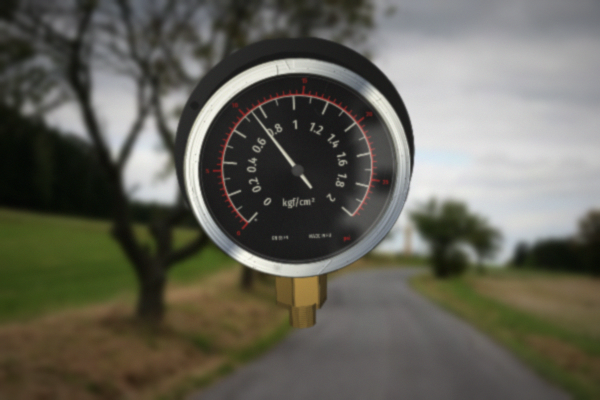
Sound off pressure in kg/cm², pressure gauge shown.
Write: 0.75 kg/cm²
